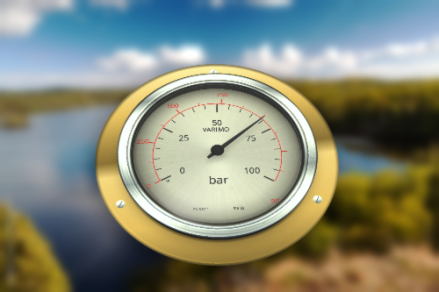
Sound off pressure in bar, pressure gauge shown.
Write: 70 bar
